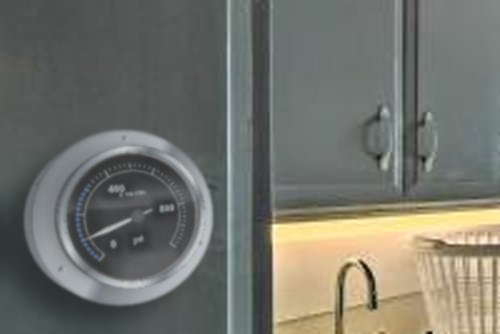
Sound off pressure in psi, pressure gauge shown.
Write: 100 psi
